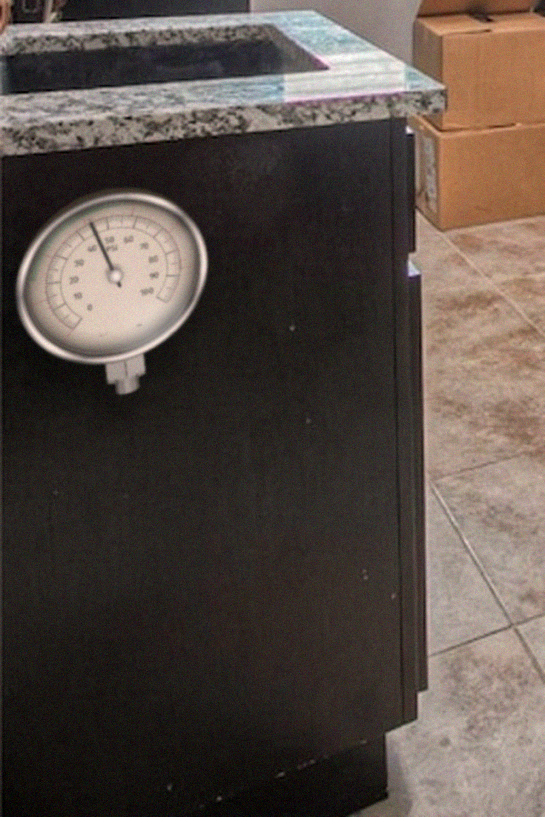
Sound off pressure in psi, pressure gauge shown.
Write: 45 psi
